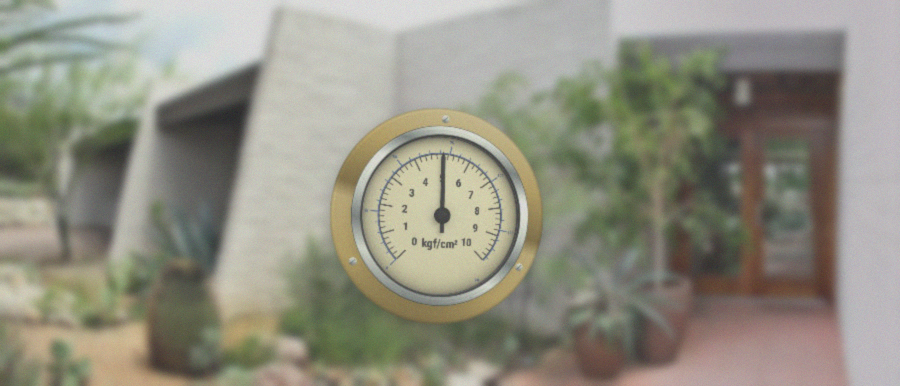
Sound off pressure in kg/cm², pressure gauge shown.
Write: 5 kg/cm²
